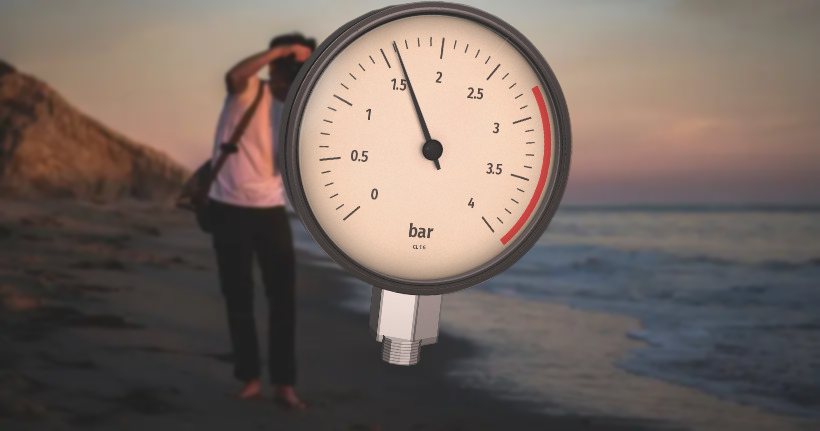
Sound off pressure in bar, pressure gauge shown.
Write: 1.6 bar
